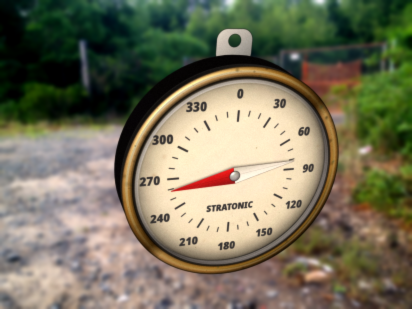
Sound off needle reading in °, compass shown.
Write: 260 °
